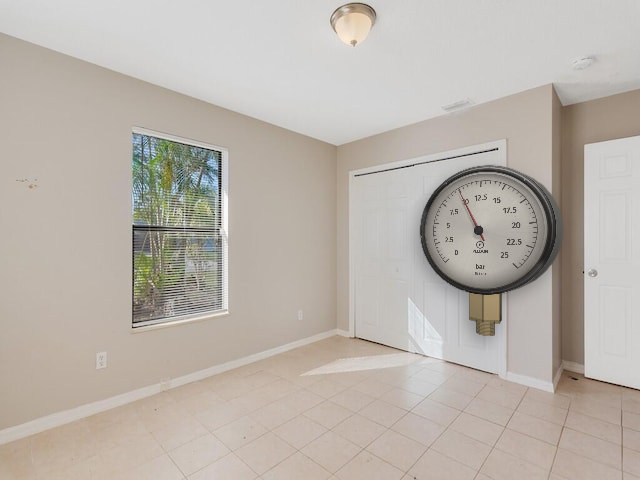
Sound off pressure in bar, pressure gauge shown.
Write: 10 bar
